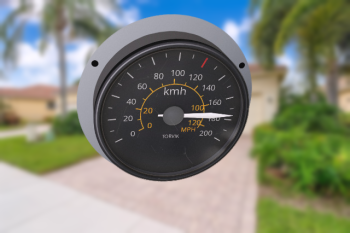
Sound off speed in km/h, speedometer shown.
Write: 175 km/h
